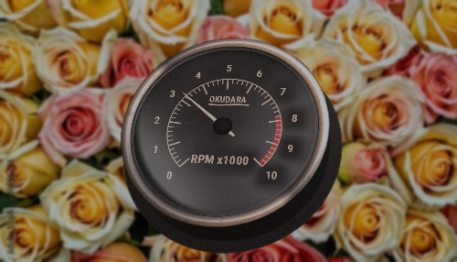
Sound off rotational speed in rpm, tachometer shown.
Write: 3200 rpm
